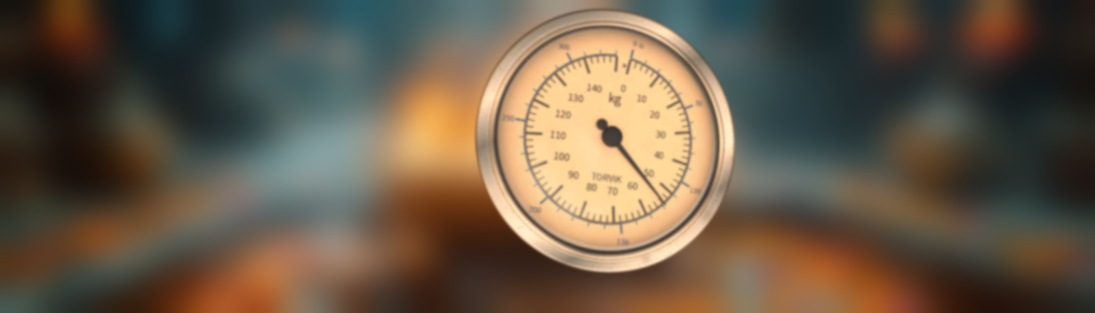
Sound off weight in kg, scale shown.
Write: 54 kg
